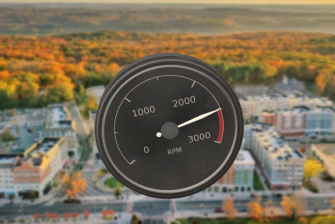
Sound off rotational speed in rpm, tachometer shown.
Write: 2500 rpm
